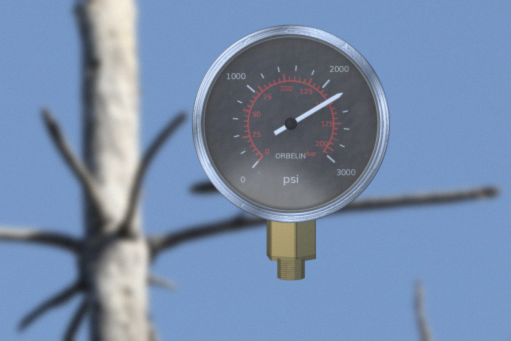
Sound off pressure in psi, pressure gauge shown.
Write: 2200 psi
